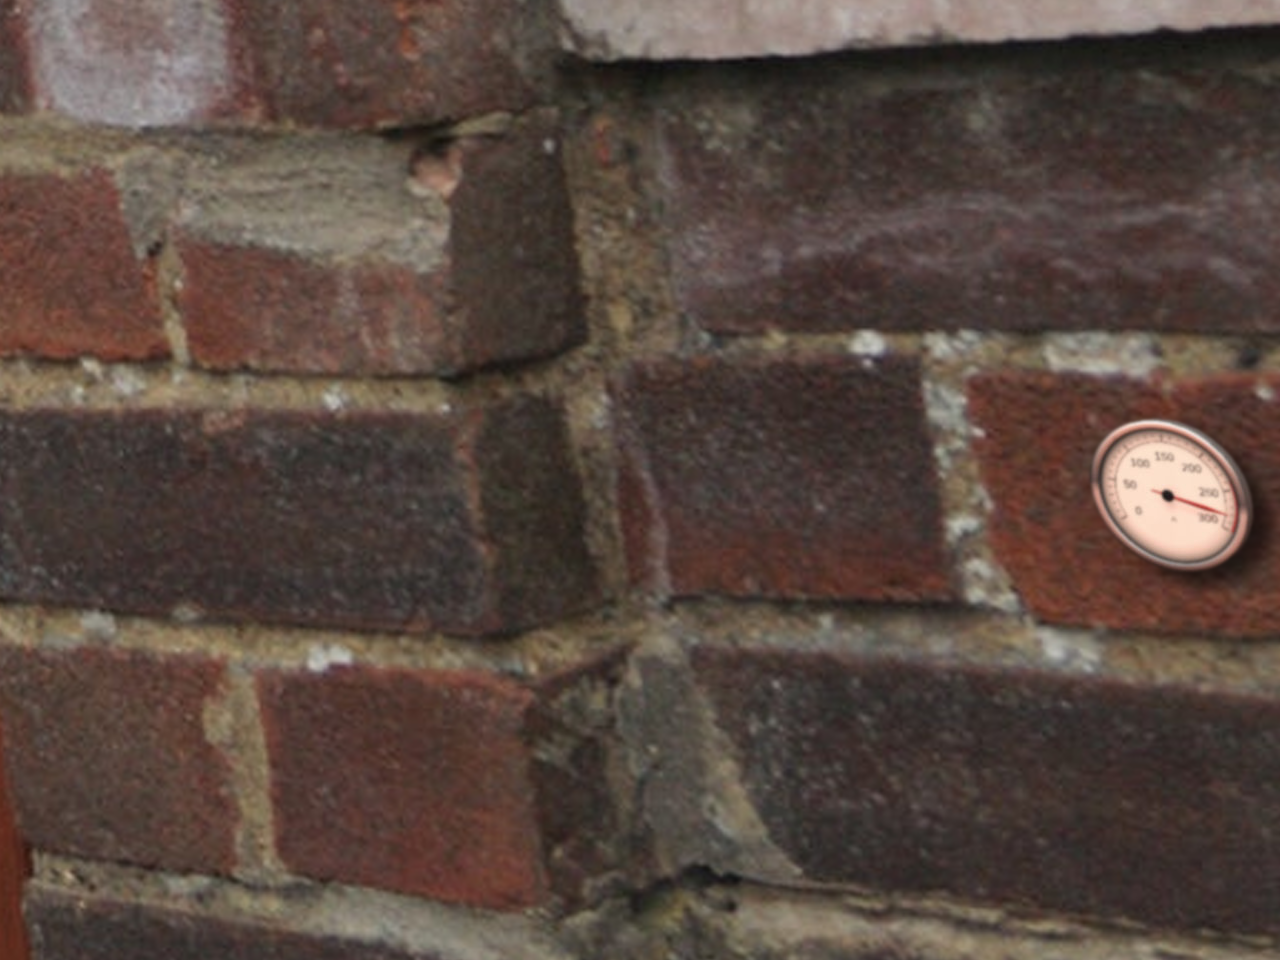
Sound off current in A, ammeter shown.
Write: 280 A
